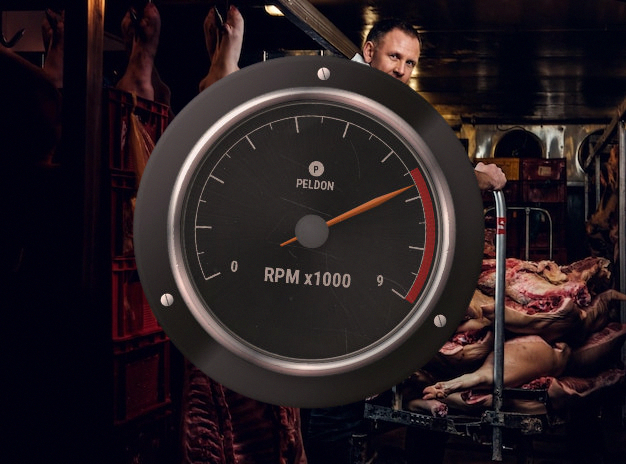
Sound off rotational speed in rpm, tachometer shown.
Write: 6750 rpm
